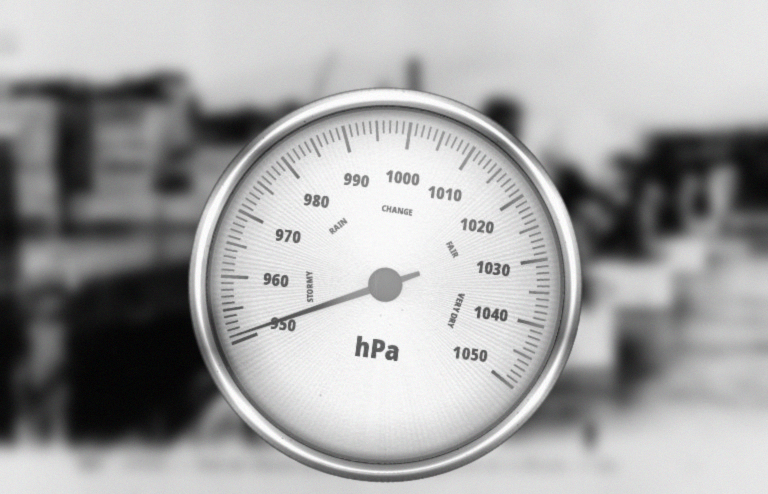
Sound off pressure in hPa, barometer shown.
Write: 951 hPa
